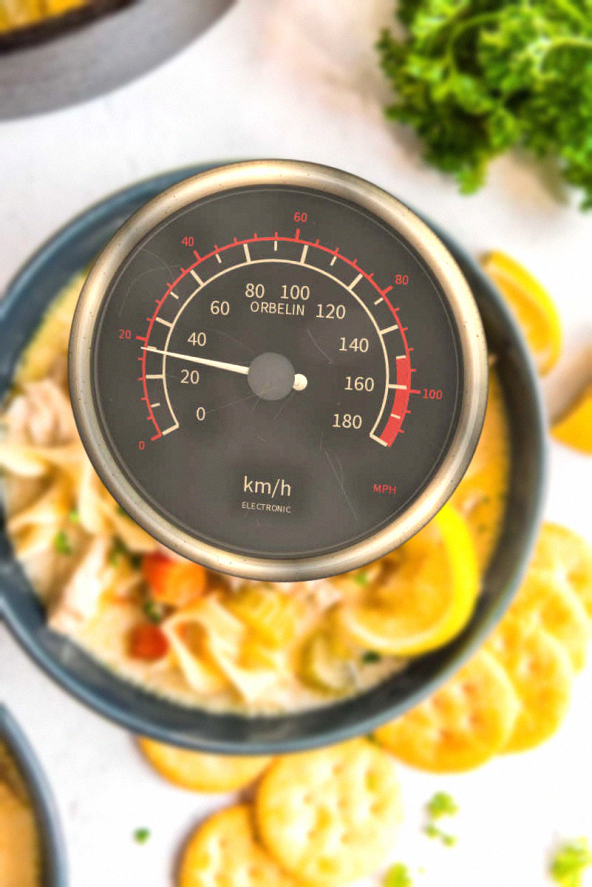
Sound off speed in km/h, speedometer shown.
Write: 30 km/h
